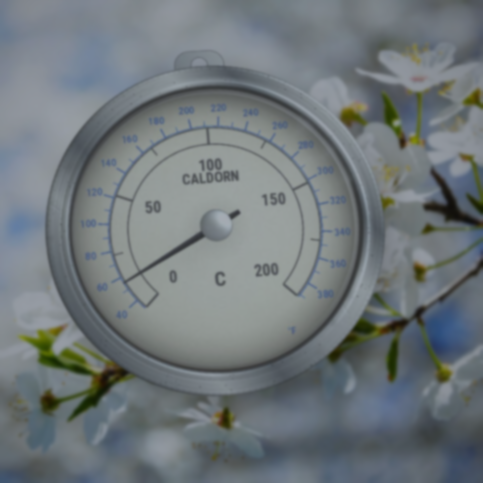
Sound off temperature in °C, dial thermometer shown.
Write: 12.5 °C
